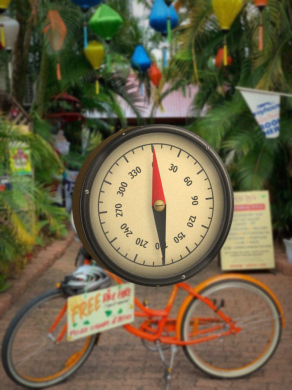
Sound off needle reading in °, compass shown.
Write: 0 °
